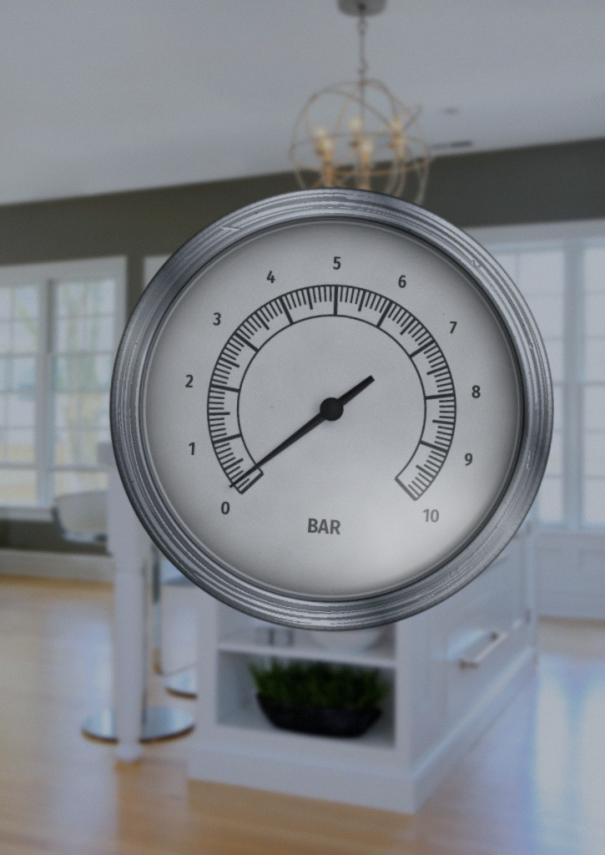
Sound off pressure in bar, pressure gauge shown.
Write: 0.2 bar
